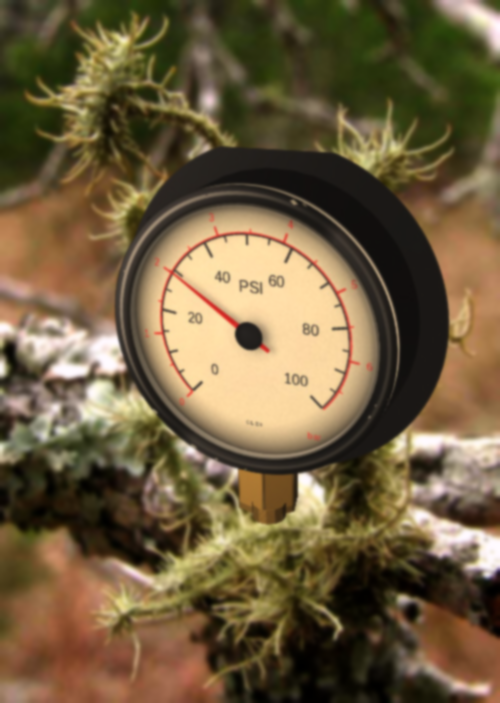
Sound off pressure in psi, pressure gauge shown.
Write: 30 psi
